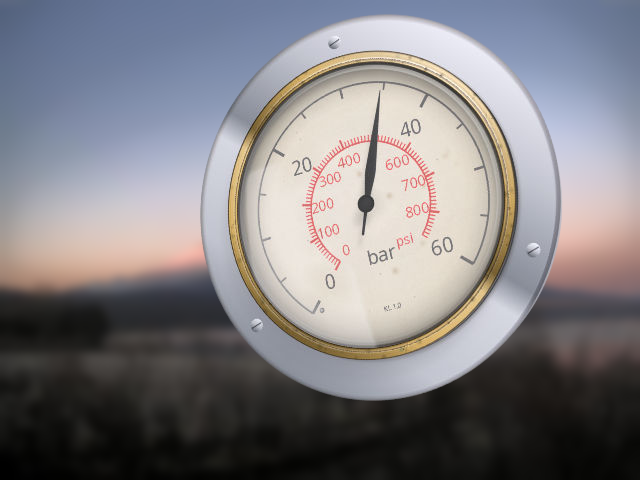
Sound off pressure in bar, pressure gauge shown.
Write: 35 bar
